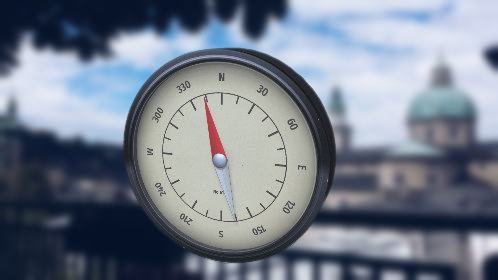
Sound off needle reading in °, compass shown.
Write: 345 °
